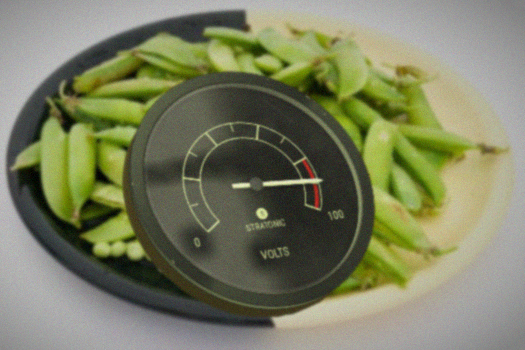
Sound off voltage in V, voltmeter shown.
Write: 90 V
